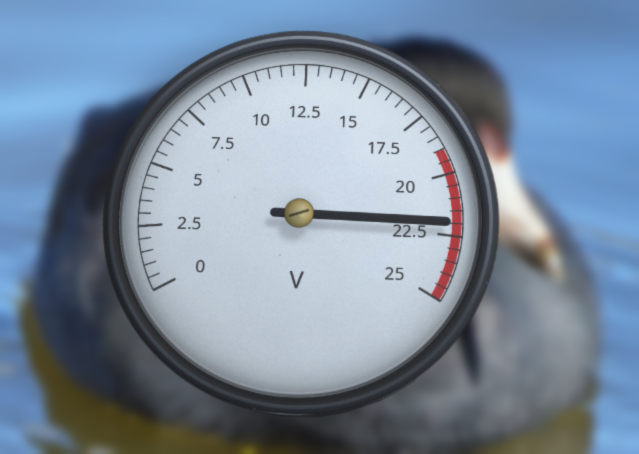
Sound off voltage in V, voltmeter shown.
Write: 22 V
